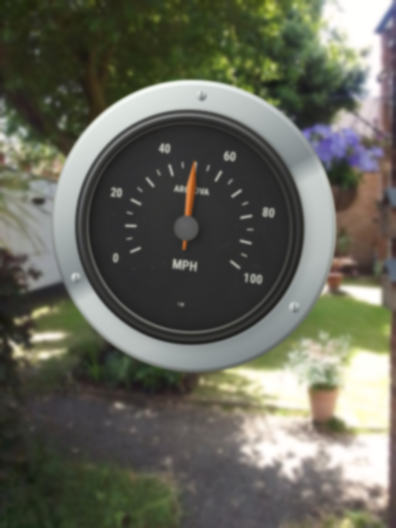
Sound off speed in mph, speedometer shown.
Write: 50 mph
